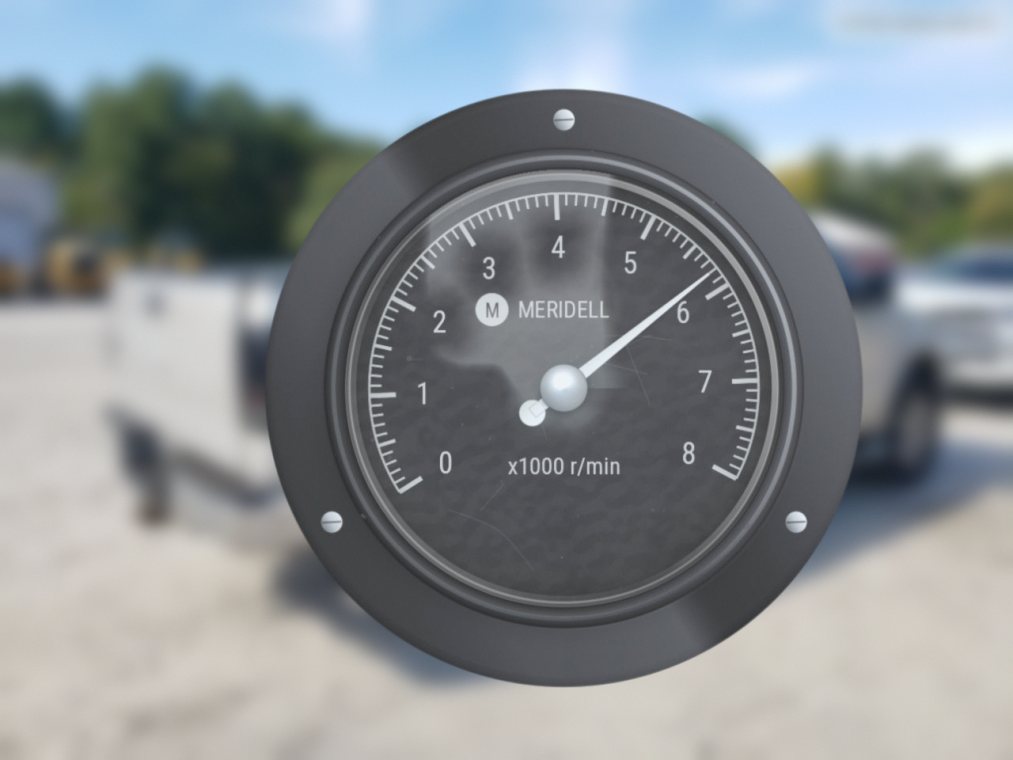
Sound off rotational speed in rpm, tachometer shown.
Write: 5800 rpm
